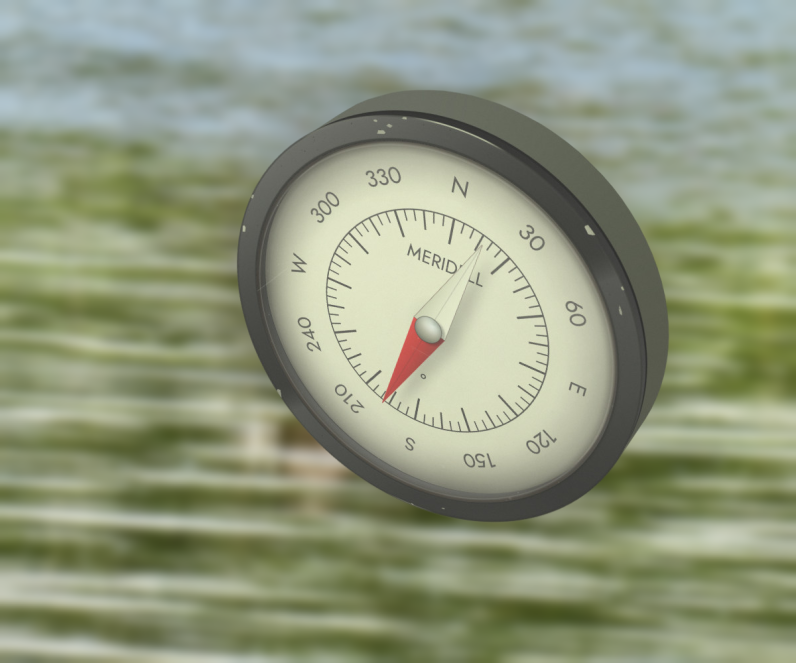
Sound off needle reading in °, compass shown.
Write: 197.5 °
